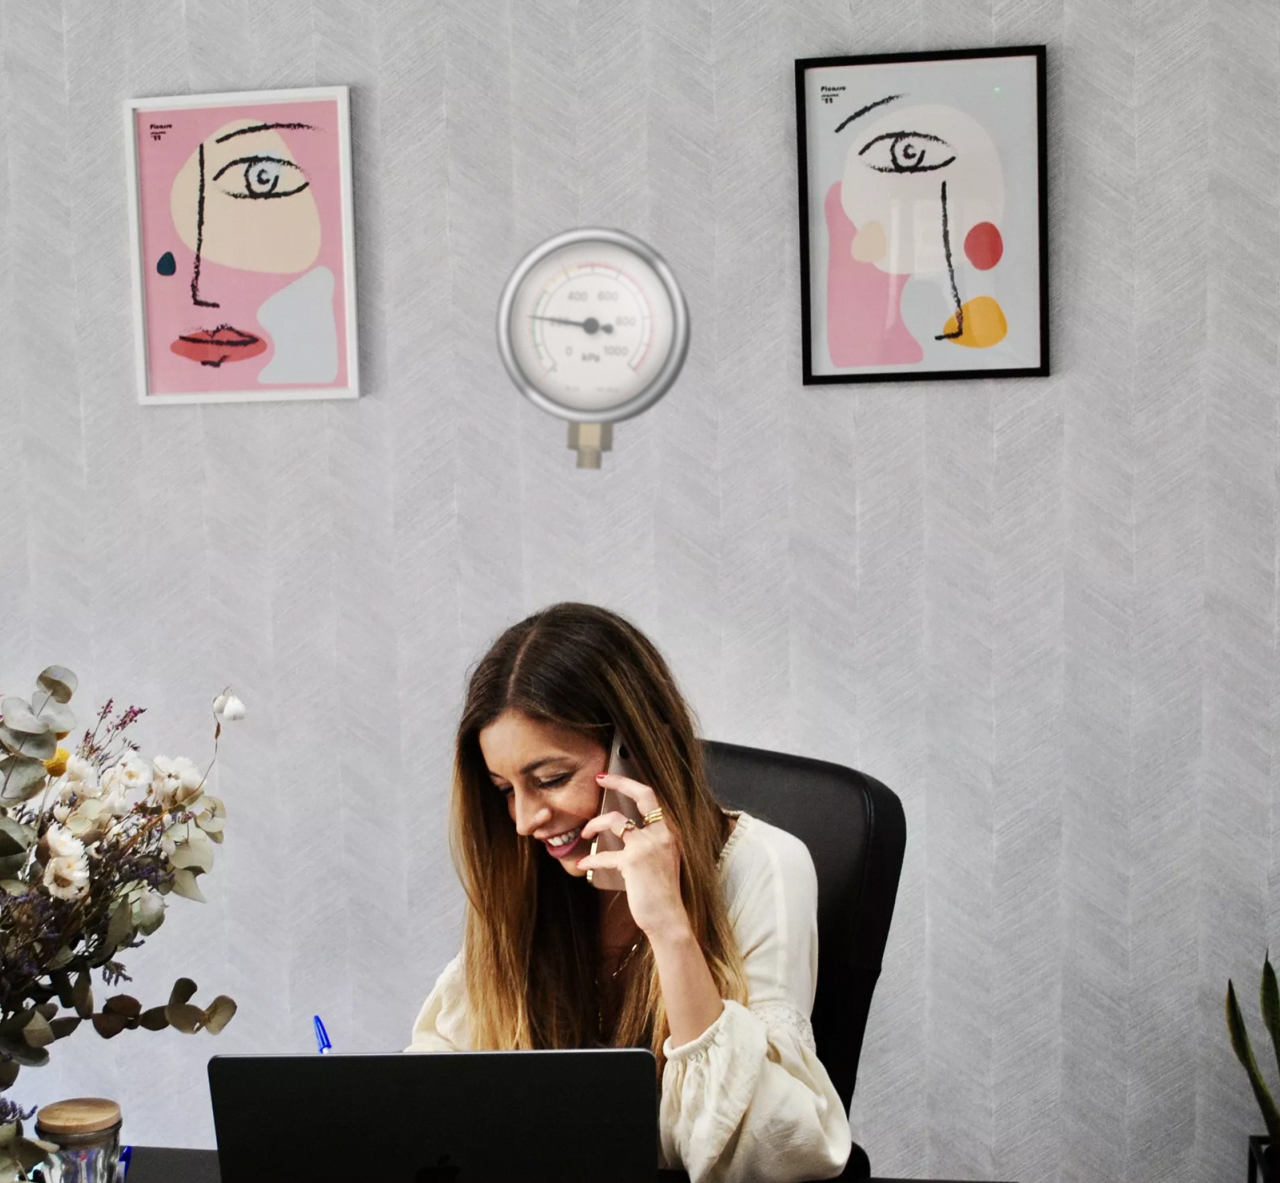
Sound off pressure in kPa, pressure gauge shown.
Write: 200 kPa
